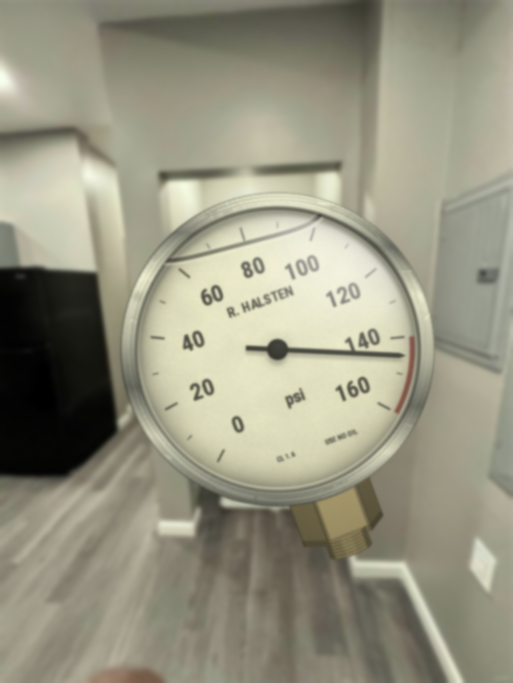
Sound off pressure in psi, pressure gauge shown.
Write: 145 psi
